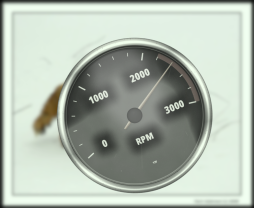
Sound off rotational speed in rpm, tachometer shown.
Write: 2400 rpm
